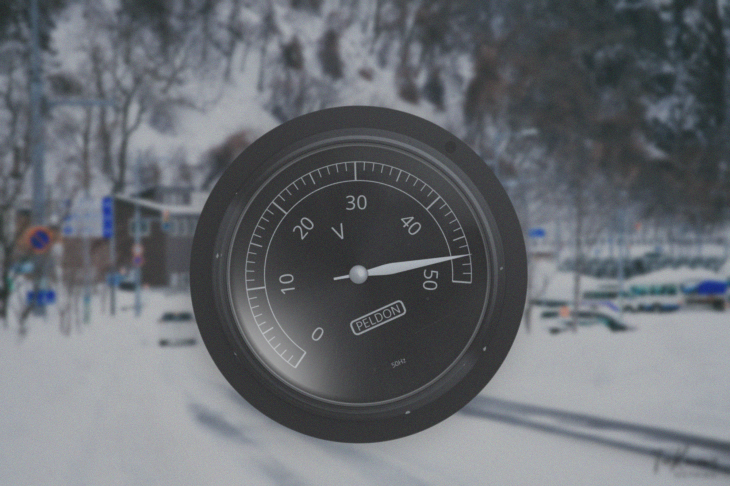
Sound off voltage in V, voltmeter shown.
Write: 47 V
